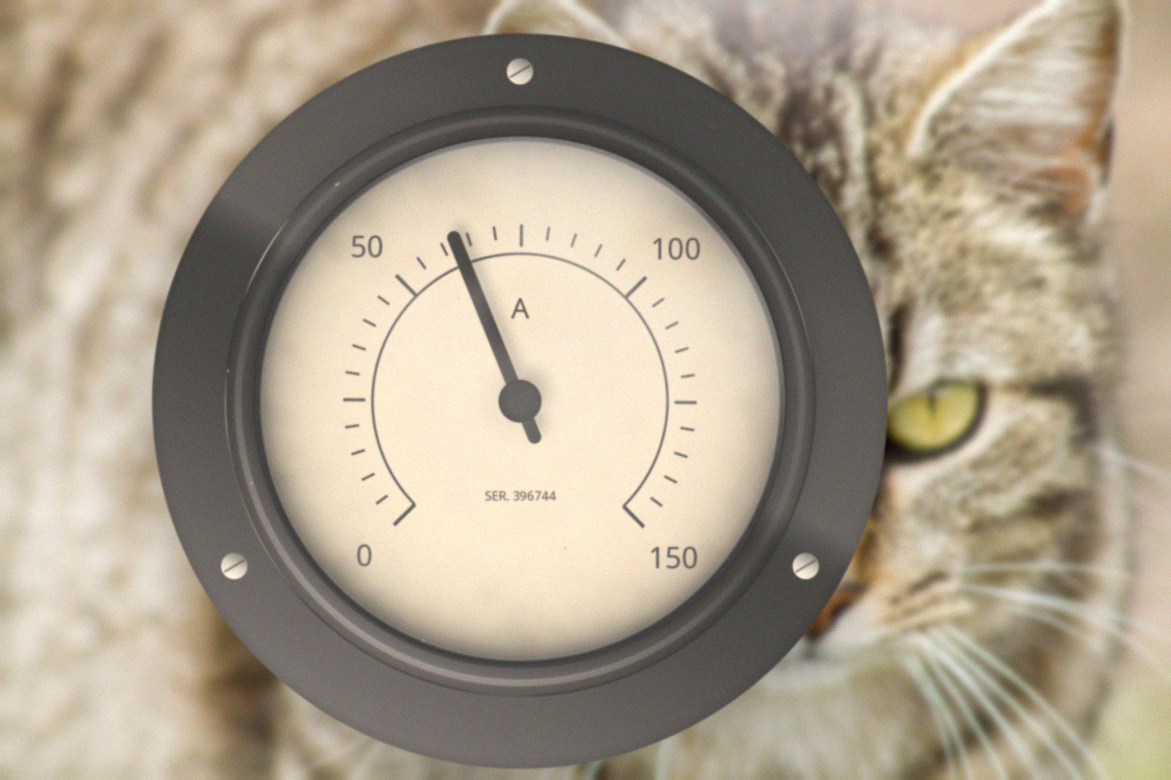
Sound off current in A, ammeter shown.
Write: 62.5 A
